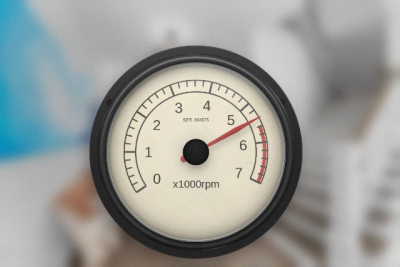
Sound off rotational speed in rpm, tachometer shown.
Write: 5400 rpm
